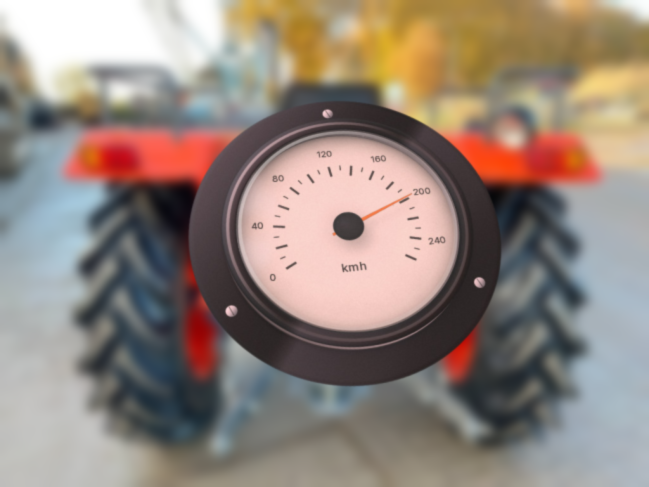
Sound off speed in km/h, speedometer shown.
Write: 200 km/h
